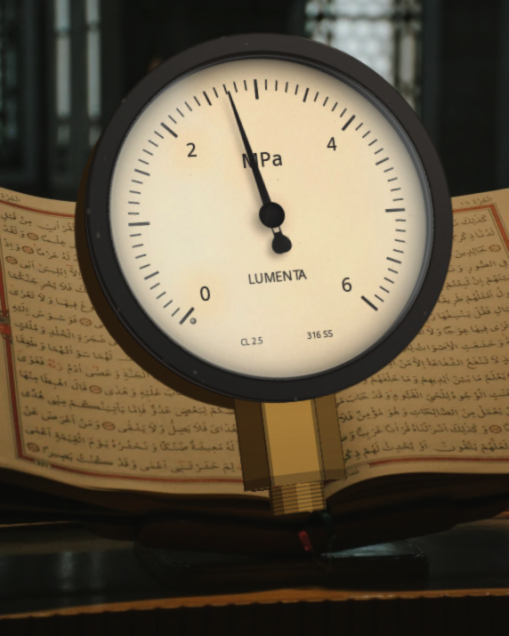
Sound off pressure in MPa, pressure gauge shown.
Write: 2.7 MPa
